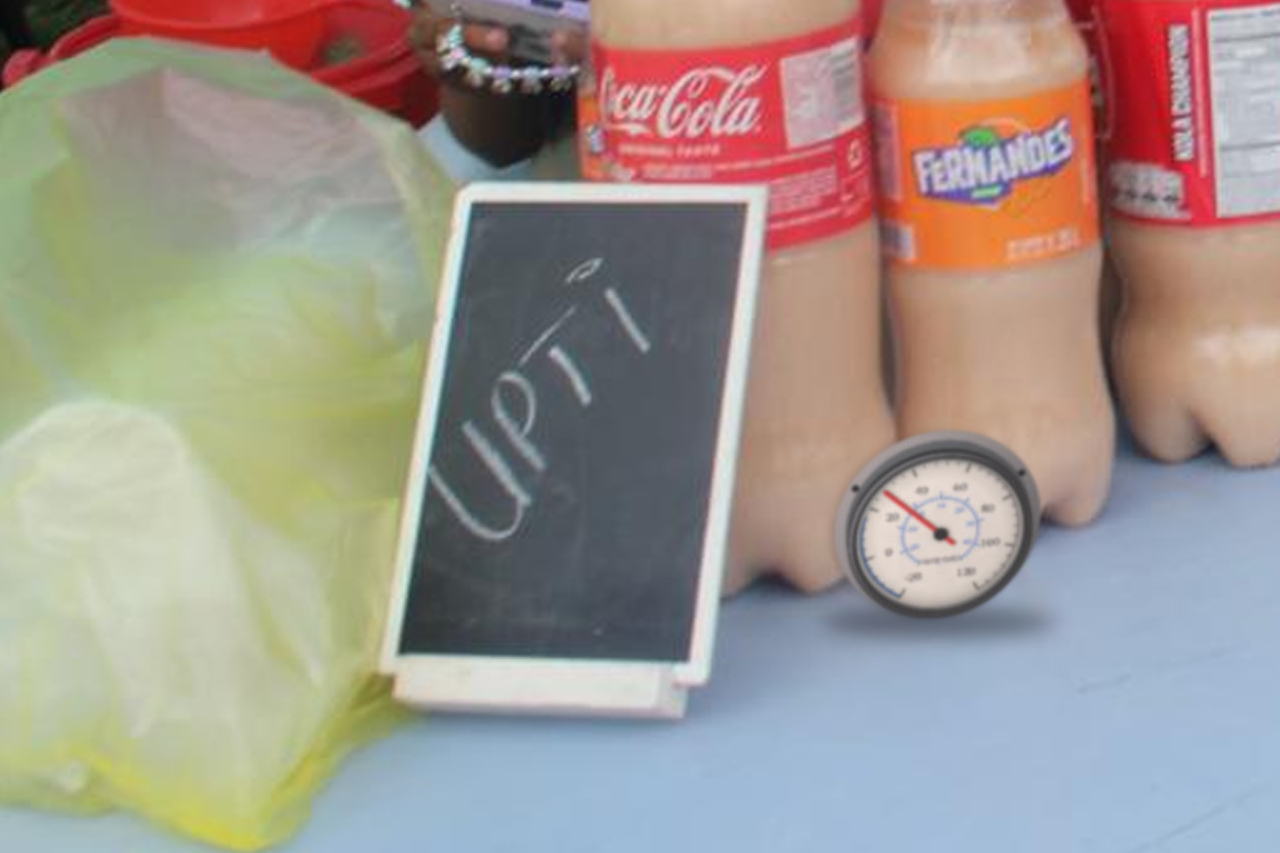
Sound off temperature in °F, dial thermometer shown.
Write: 28 °F
